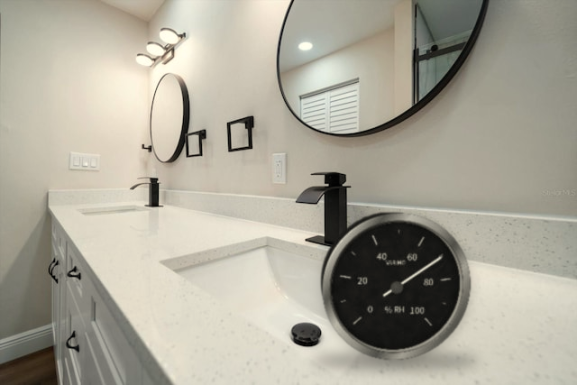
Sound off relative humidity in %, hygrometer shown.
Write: 70 %
